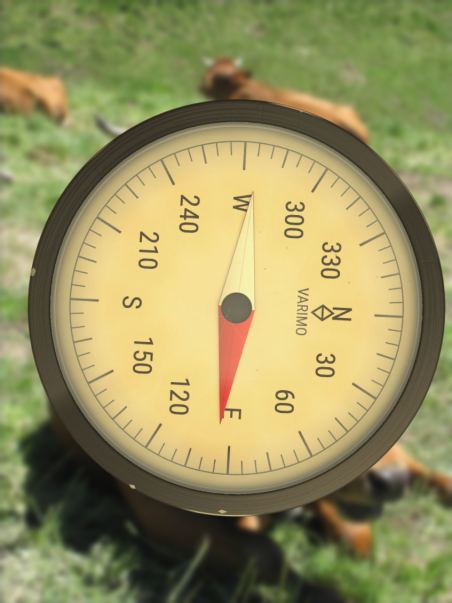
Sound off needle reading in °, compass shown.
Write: 95 °
